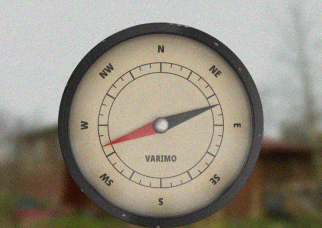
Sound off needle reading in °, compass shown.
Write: 250 °
